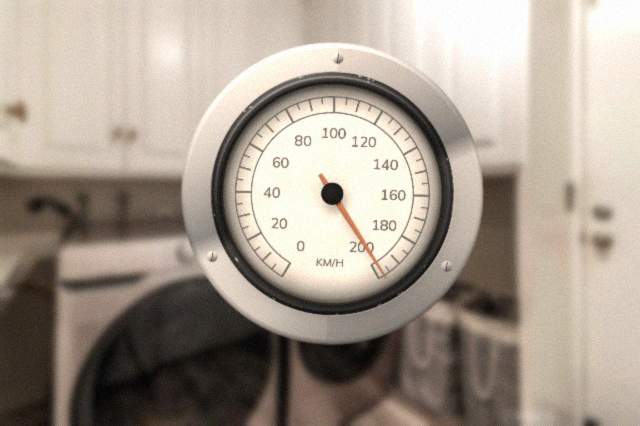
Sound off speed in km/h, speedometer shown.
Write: 197.5 km/h
